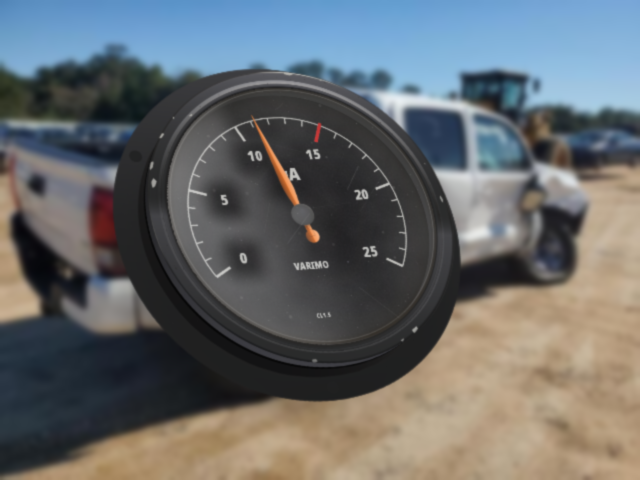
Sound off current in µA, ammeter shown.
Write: 11 µA
